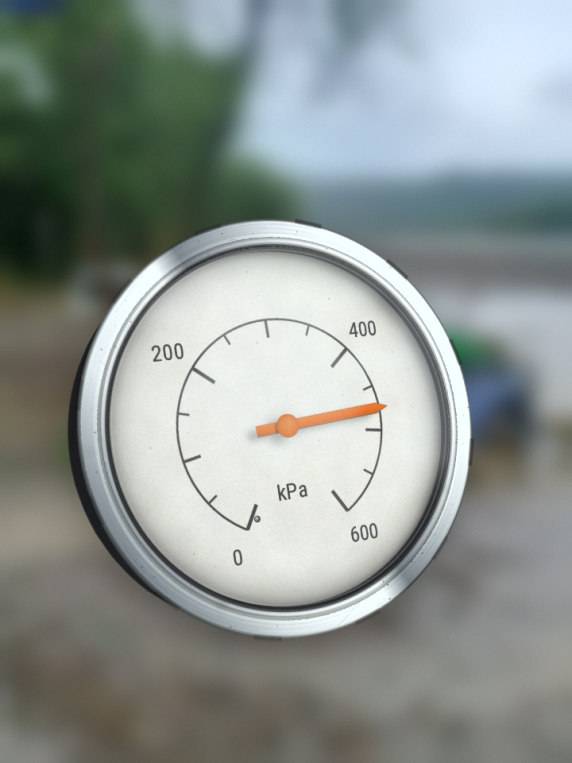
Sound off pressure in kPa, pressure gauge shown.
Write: 475 kPa
